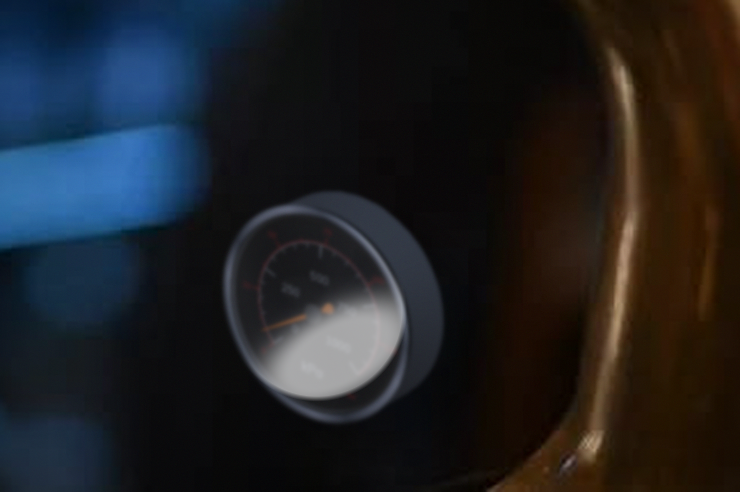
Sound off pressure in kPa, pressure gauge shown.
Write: 50 kPa
